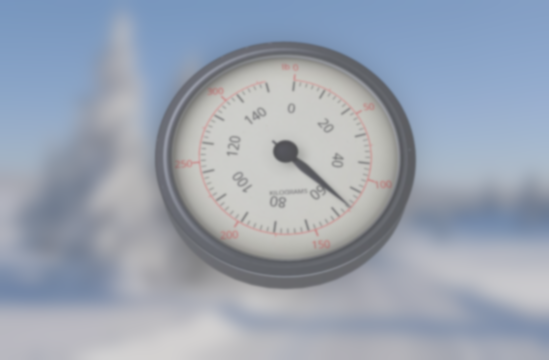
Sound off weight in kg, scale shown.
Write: 56 kg
